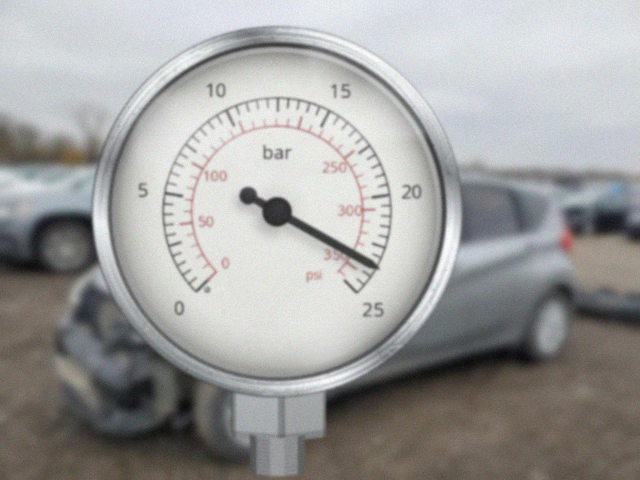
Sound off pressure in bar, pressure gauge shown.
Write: 23.5 bar
